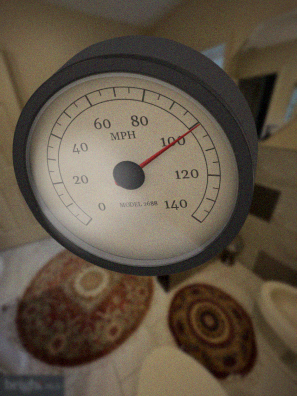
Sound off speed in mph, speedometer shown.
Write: 100 mph
